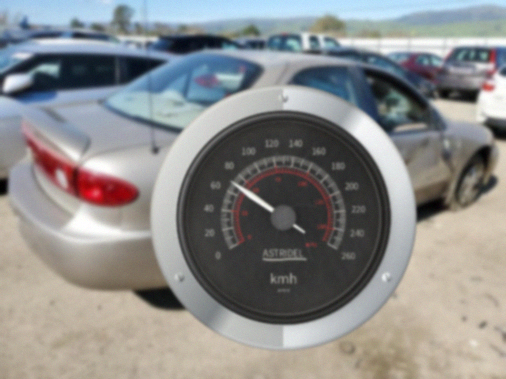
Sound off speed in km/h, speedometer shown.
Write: 70 km/h
